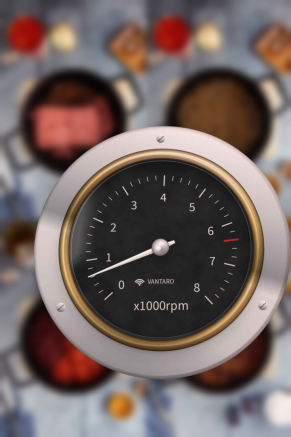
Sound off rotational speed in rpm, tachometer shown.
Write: 600 rpm
